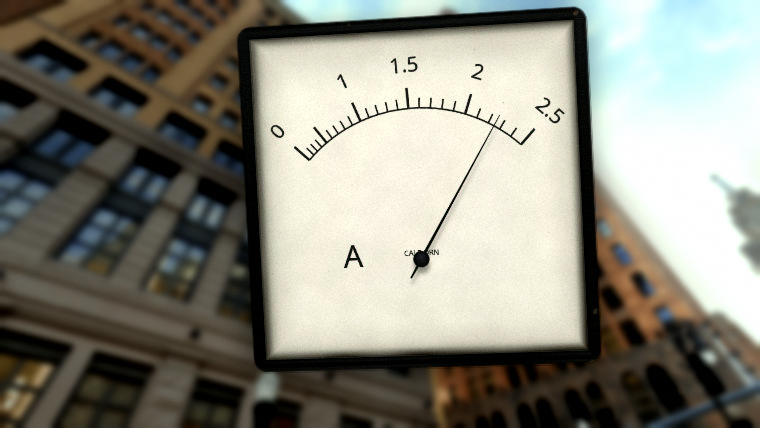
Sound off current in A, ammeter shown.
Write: 2.25 A
